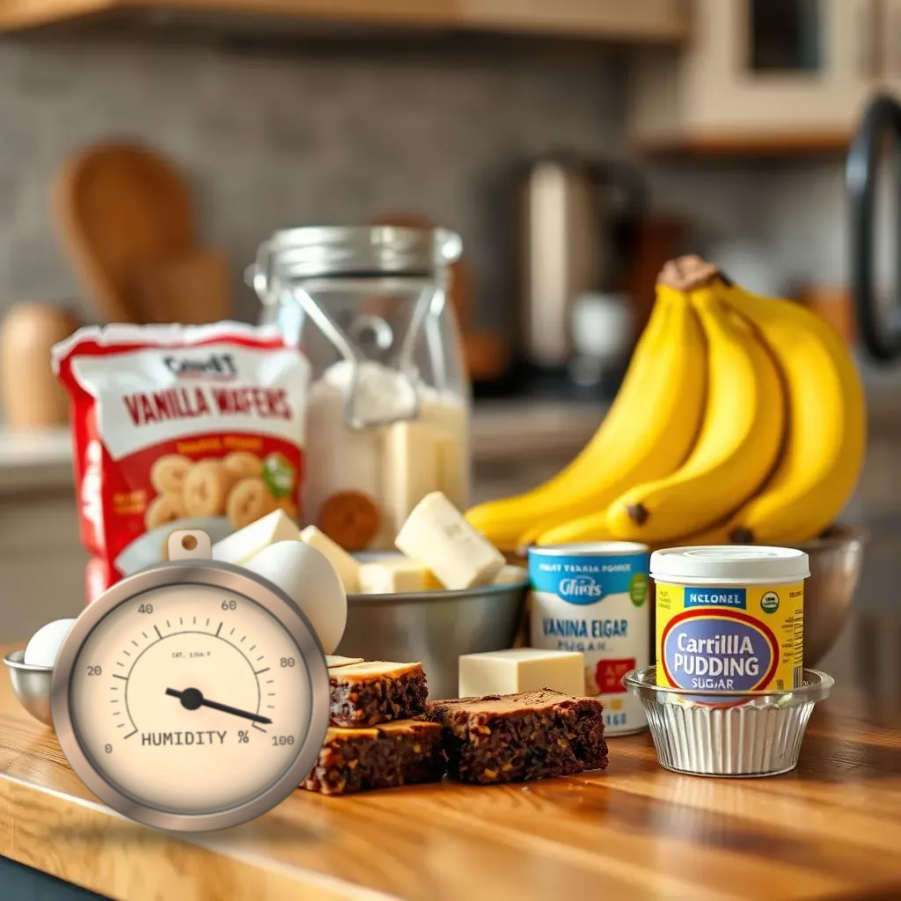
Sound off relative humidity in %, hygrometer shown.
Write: 96 %
